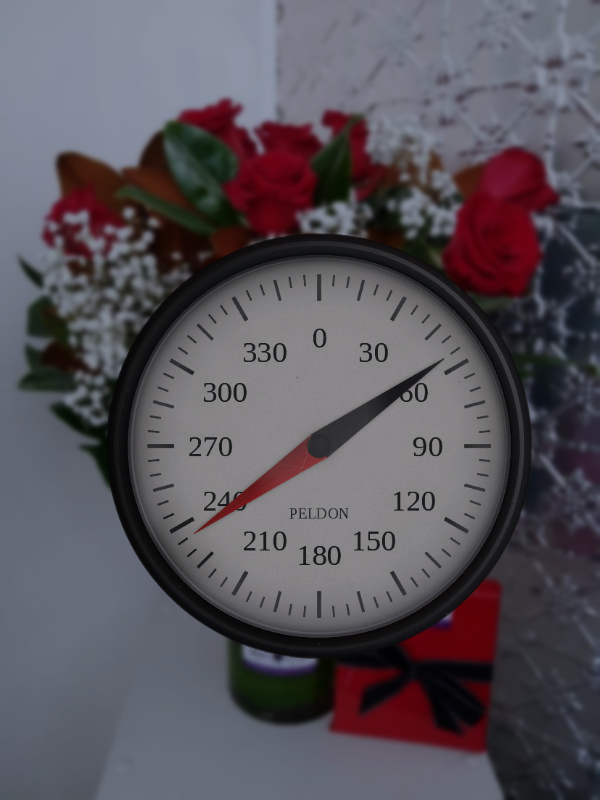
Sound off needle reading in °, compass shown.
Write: 235 °
